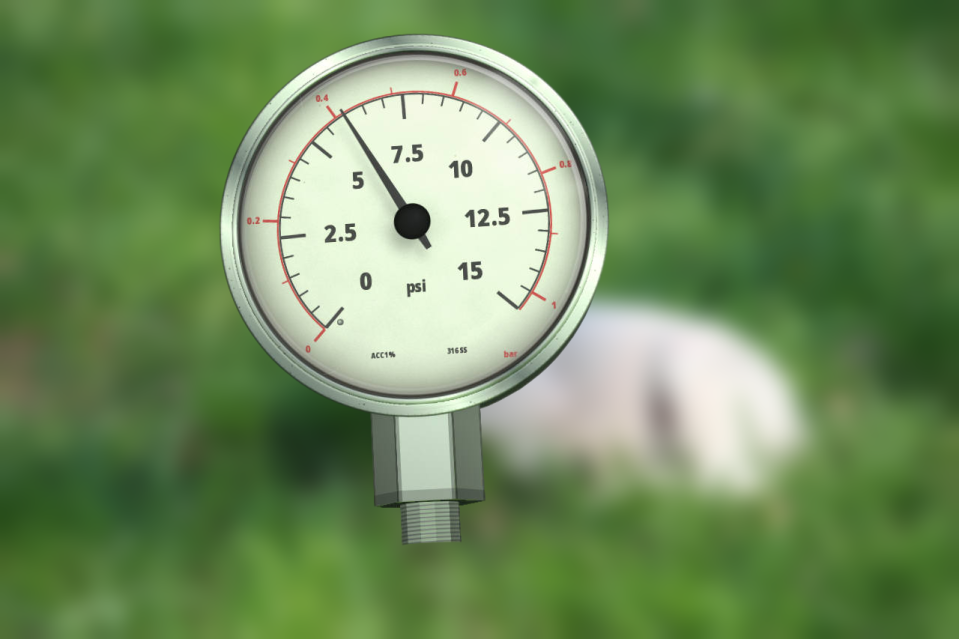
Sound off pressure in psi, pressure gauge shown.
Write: 6 psi
